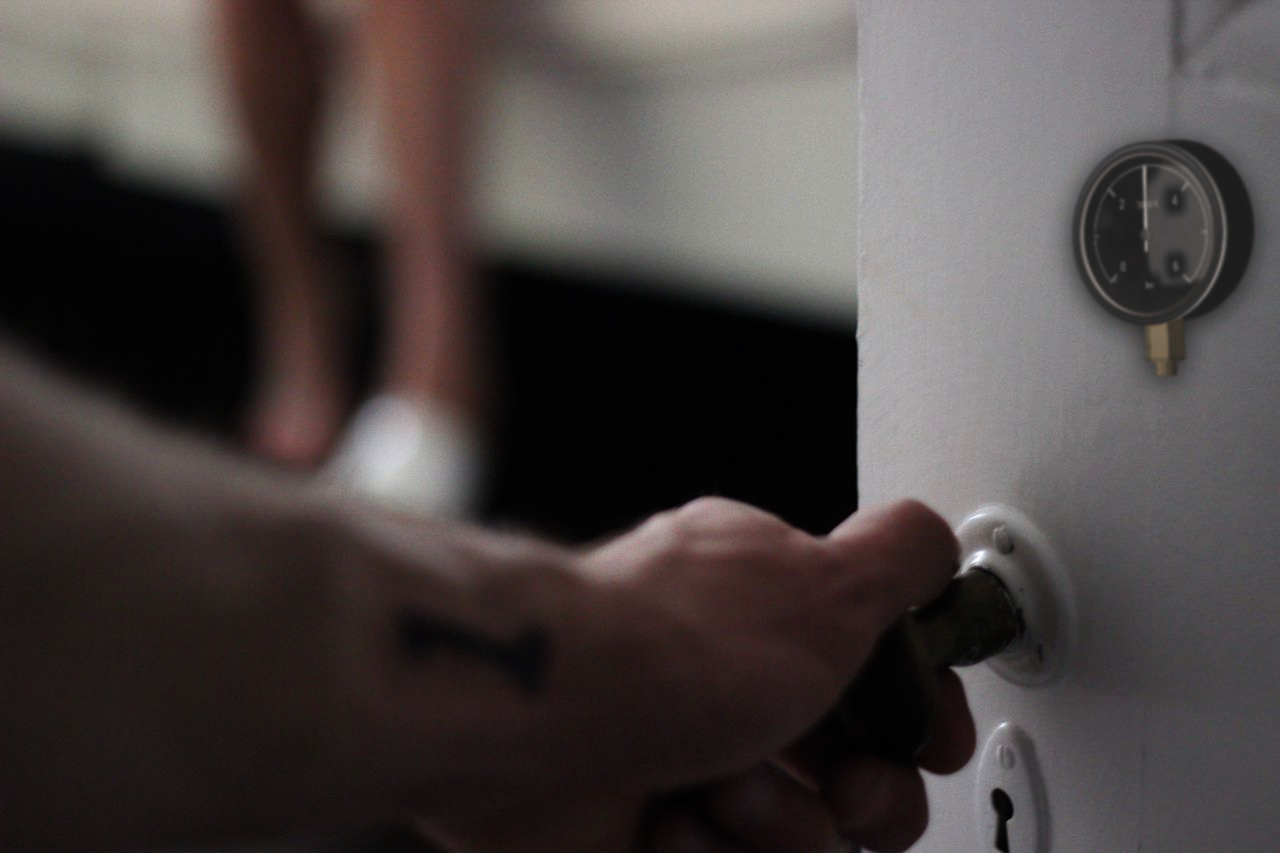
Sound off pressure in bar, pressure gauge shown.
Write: 3 bar
